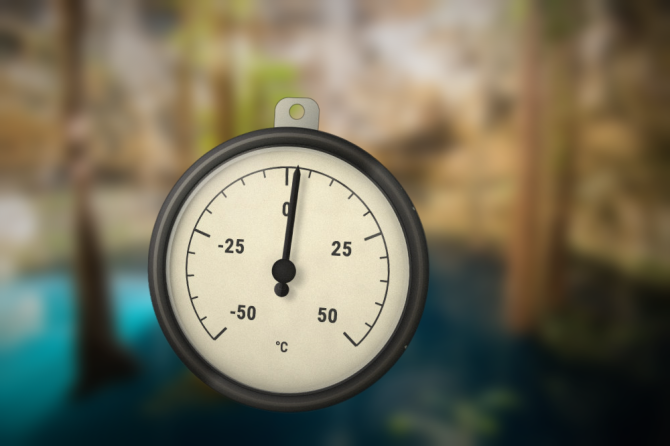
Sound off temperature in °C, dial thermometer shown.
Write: 2.5 °C
